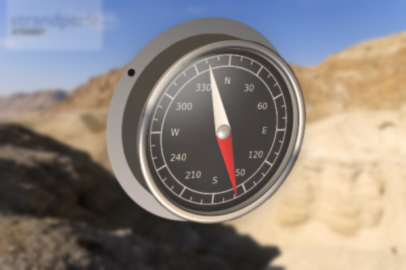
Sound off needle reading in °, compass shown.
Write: 160 °
